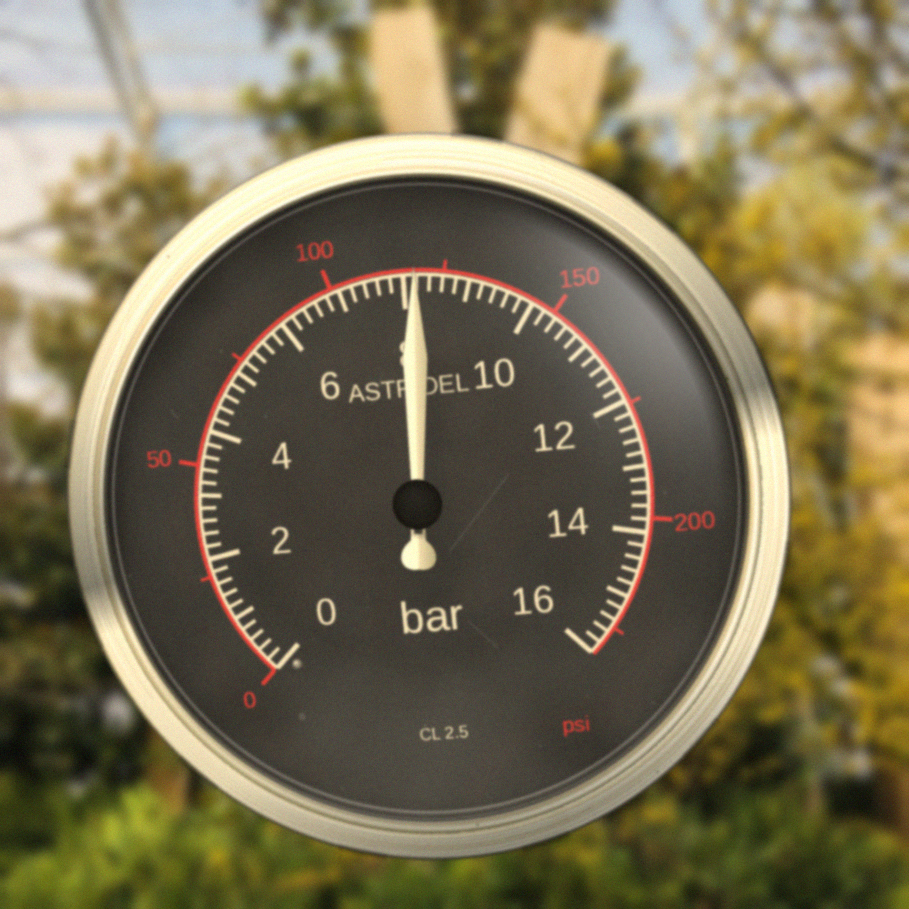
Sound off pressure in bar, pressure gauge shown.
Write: 8.2 bar
